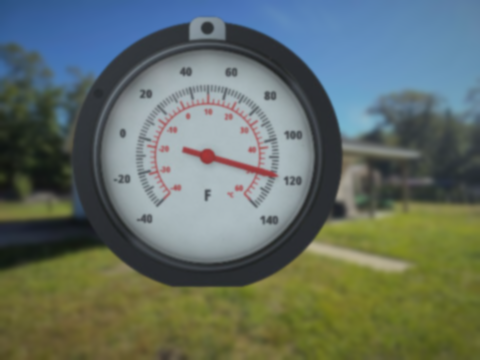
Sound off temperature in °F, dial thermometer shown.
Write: 120 °F
